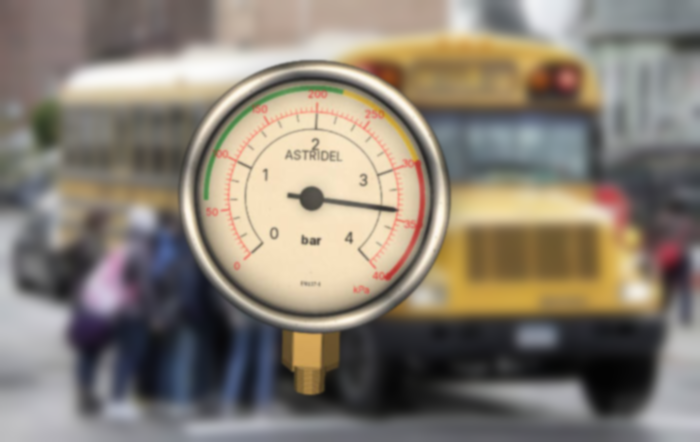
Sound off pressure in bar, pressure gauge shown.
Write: 3.4 bar
